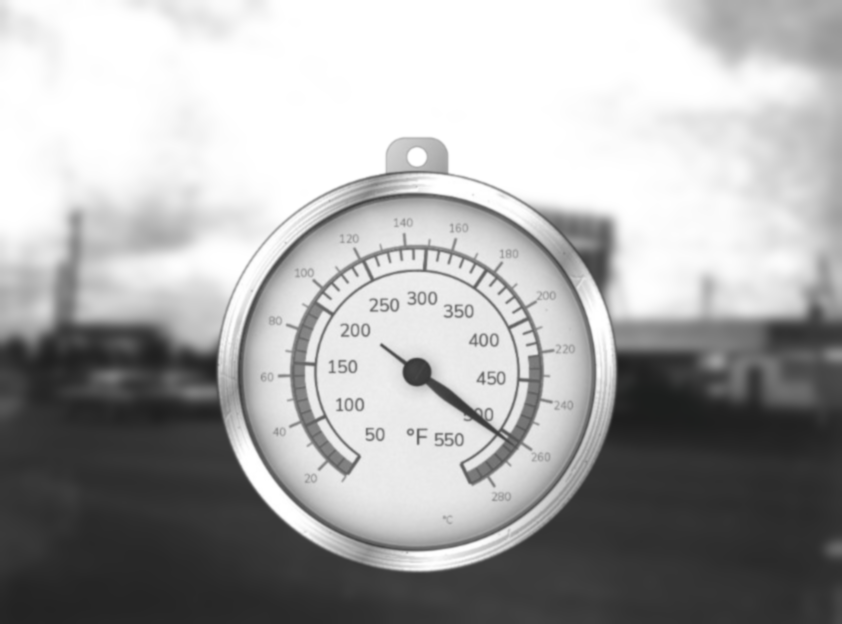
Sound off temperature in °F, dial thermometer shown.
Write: 505 °F
